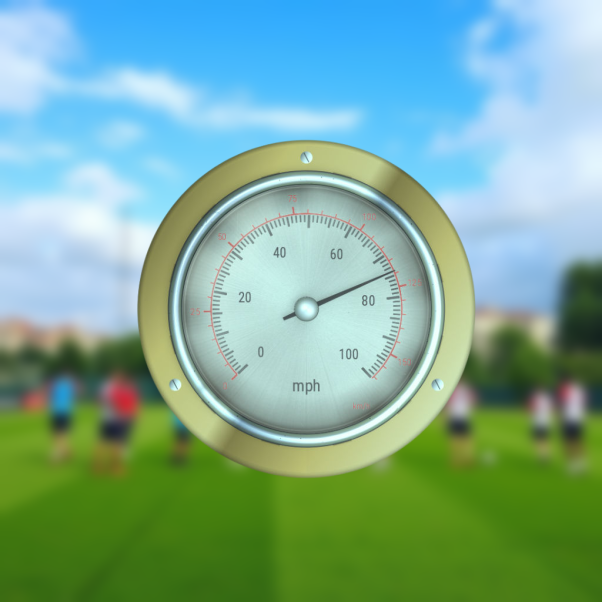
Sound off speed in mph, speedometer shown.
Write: 74 mph
